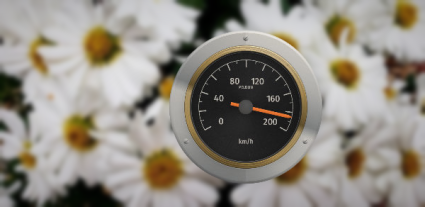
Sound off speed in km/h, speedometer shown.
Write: 185 km/h
